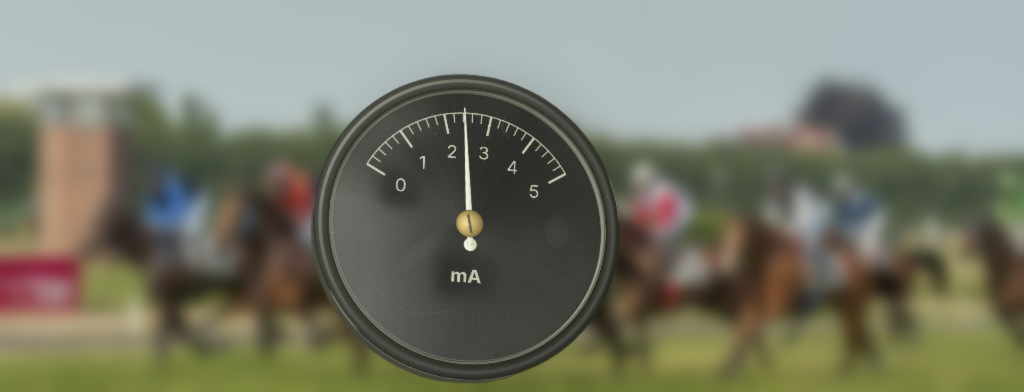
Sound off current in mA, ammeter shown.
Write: 2.4 mA
